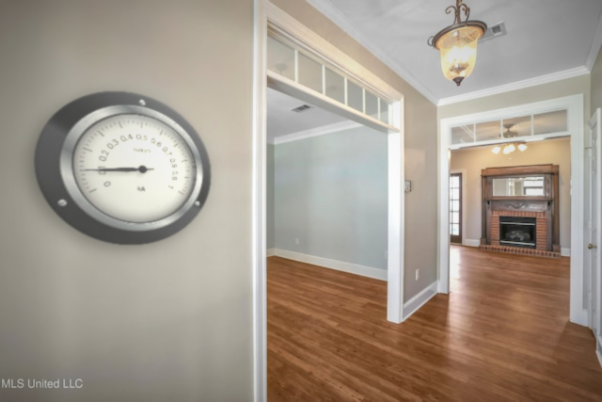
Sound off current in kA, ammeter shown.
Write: 0.1 kA
